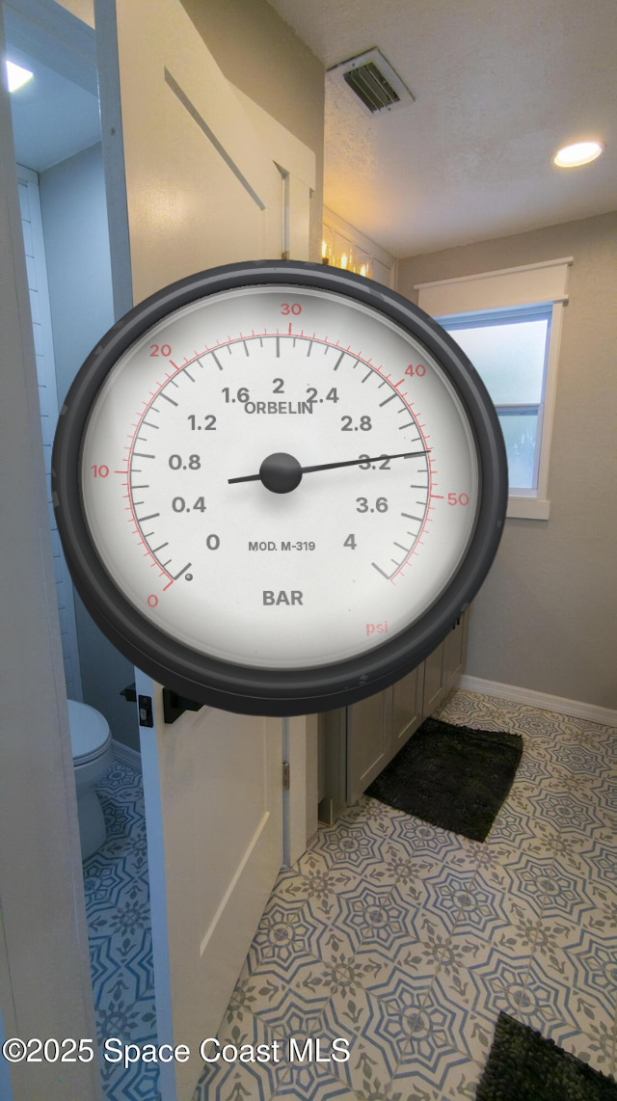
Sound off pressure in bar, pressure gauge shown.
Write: 3.2 bar
